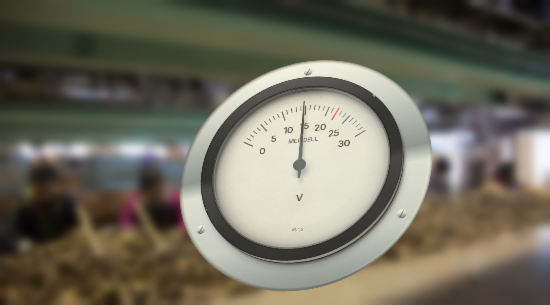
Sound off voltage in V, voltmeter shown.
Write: 15 V
